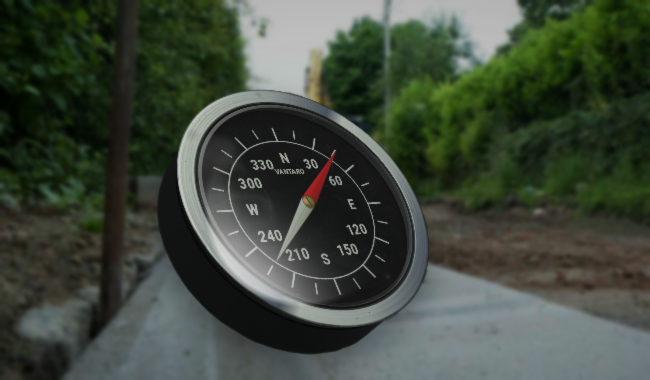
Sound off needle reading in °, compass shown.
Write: 45 °
